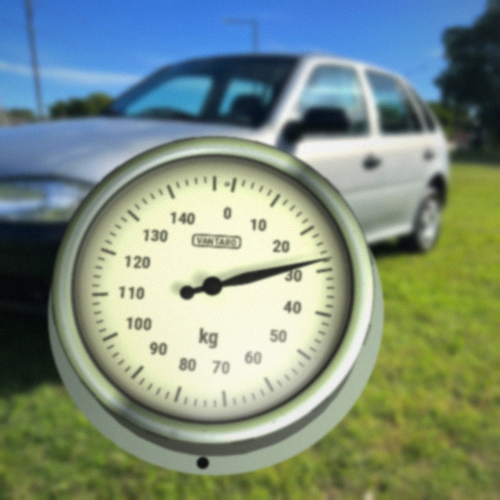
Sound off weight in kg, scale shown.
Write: 28 kg
